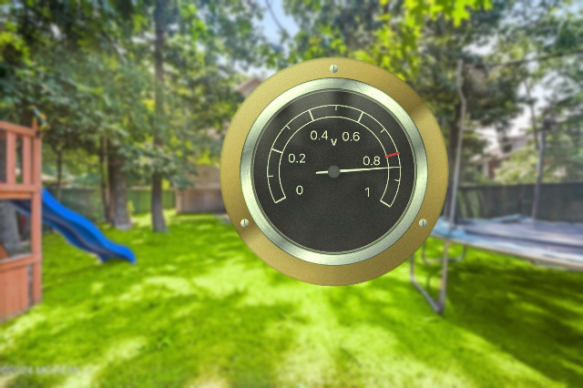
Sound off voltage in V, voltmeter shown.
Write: 0.85 V
